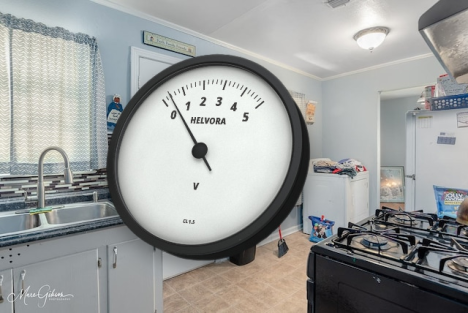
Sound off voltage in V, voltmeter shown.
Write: 0.4 V
